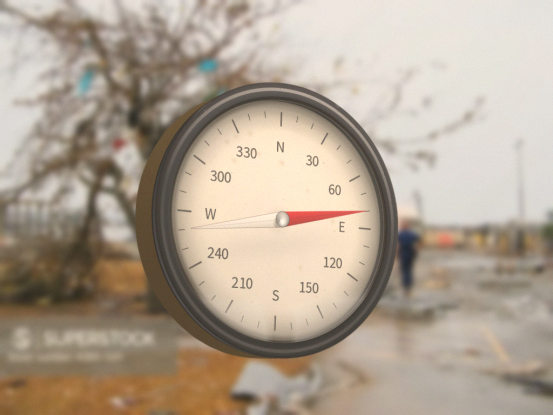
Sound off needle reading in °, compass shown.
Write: 80 °
